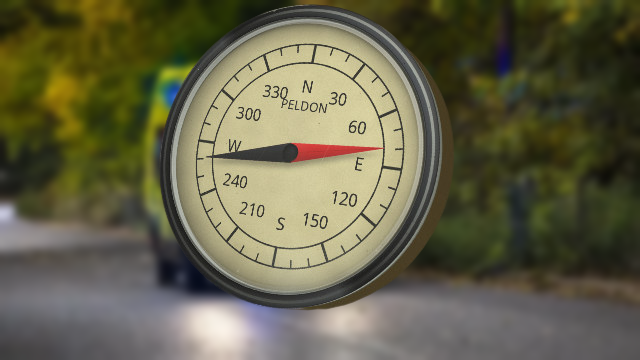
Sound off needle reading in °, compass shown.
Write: 80 °
